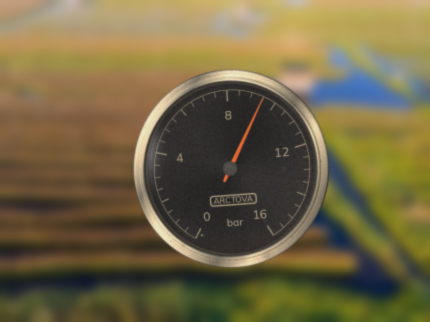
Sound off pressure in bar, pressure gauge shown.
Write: 9.5 bar
